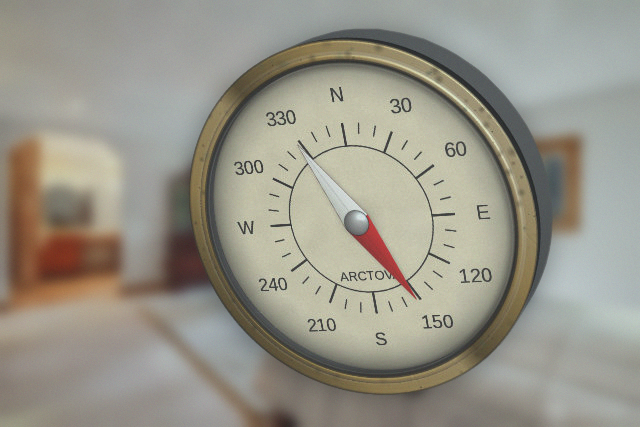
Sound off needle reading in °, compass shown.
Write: 150 °
